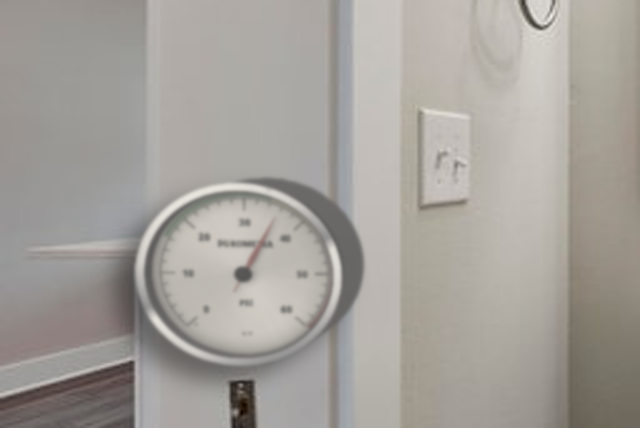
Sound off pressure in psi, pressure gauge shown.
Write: 36 psi
